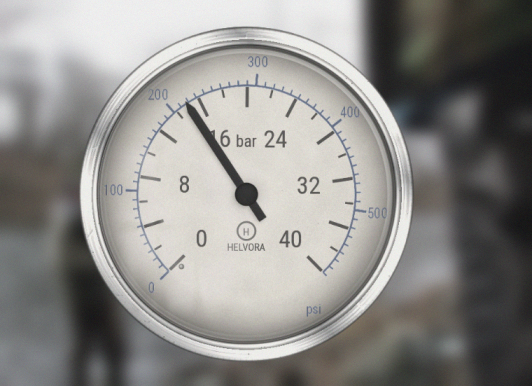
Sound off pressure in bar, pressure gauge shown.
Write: 15 bar
